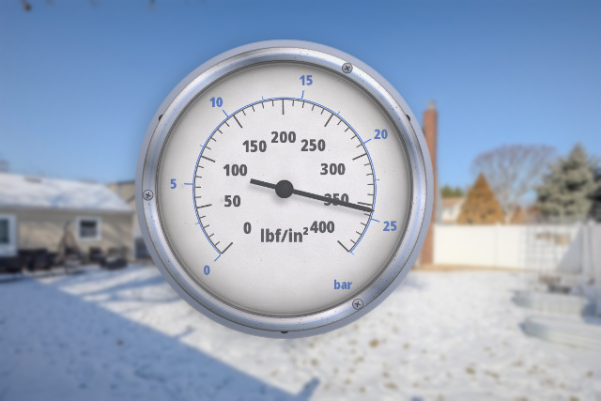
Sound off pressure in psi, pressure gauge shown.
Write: 355 psi
